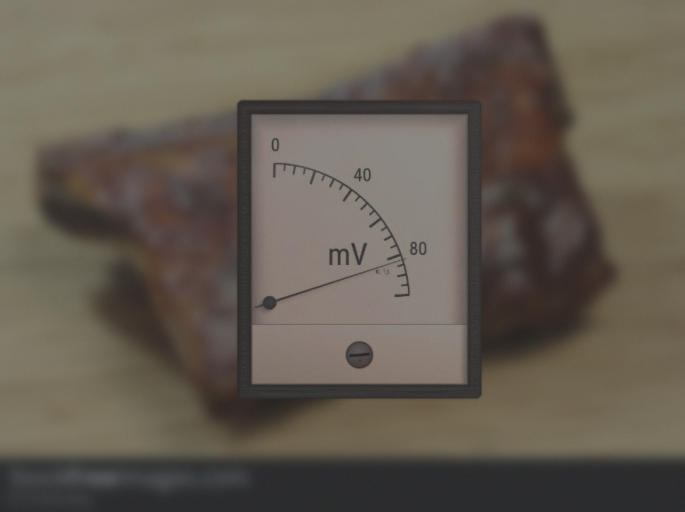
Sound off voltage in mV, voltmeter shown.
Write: 82.5 mV
